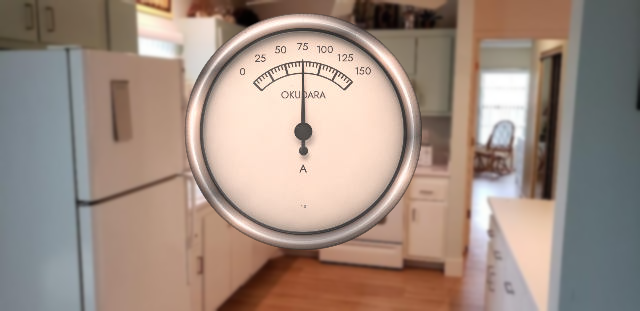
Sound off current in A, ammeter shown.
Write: 75 A
